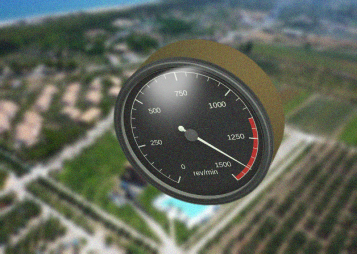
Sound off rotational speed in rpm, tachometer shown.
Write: 1400 rpm
